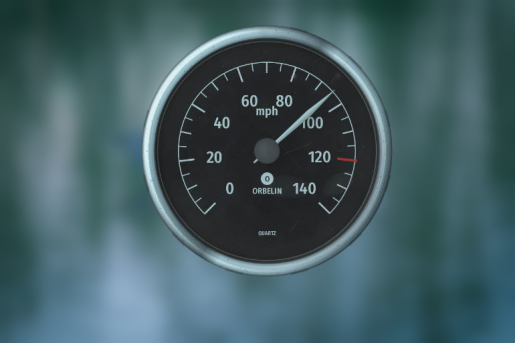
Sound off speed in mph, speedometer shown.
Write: 95 mph
